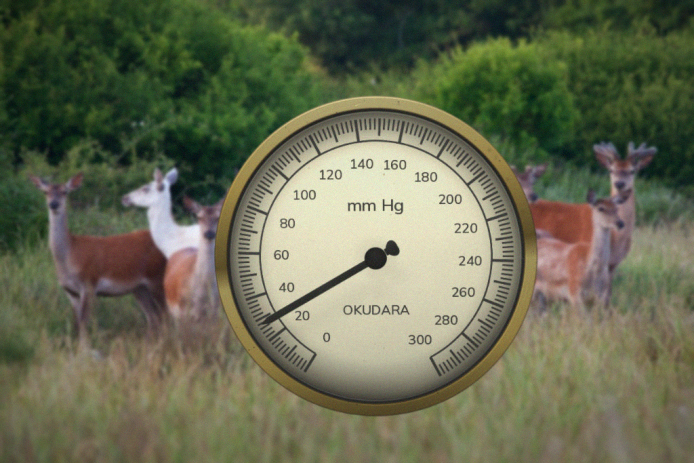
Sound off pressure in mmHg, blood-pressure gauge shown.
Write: 28 mmHg
